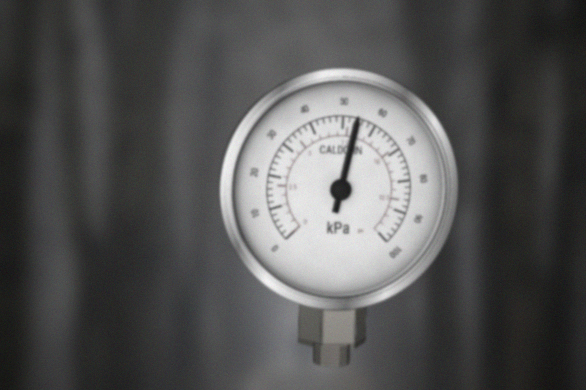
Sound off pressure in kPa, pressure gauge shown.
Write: 54 kPa
